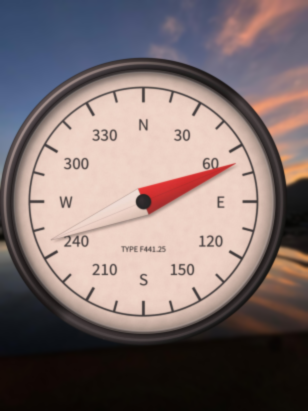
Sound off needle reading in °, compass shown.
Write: 67.5 °
